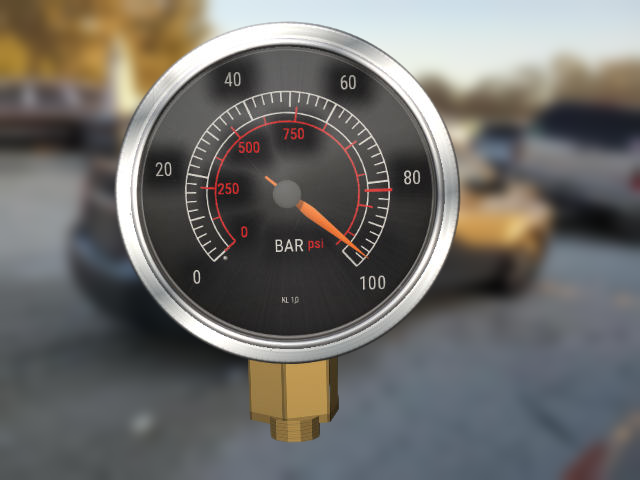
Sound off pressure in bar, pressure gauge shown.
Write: 97 bar
